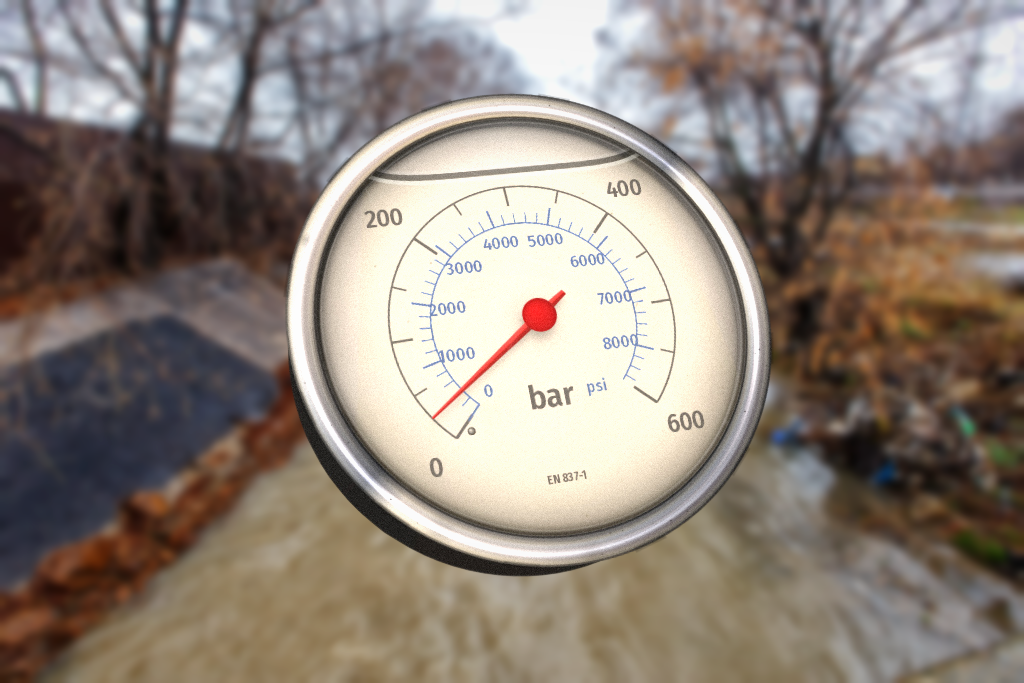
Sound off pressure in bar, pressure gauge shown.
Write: 25 bar
